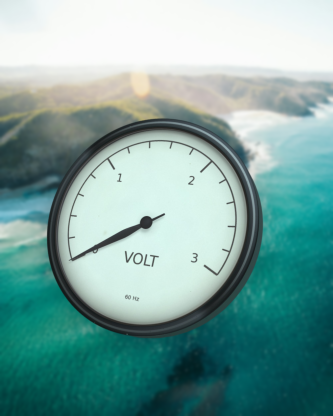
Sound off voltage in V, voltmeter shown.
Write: 0 V
